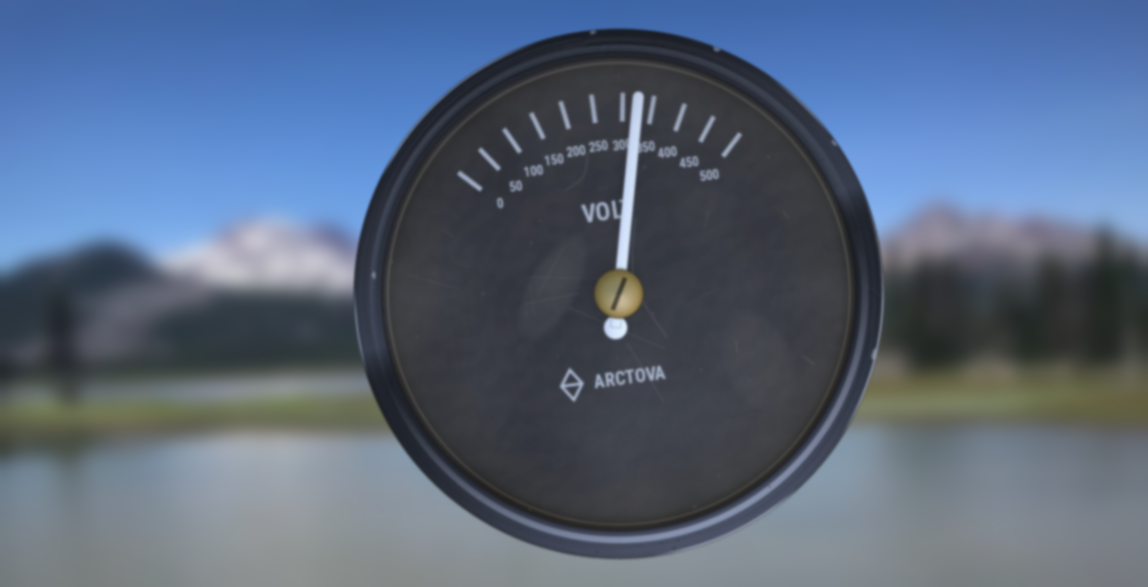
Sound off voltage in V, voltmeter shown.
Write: 325 V
